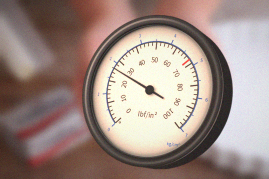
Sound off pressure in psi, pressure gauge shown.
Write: 26 psi
